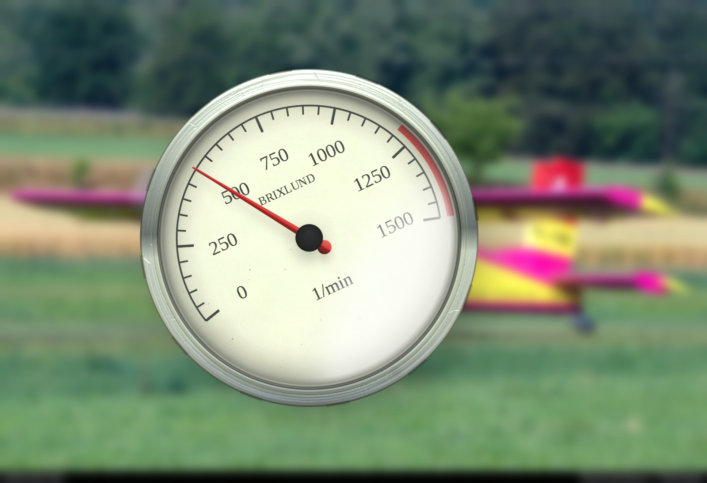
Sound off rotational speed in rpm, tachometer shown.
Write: 500 rpm
